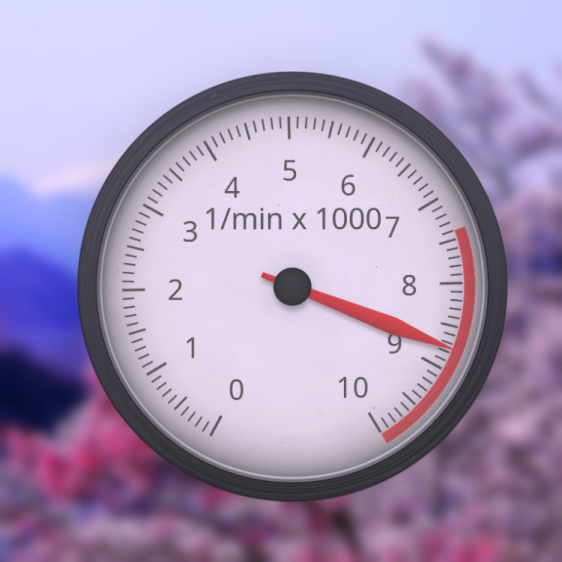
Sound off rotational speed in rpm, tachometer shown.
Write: 8750 rpm
